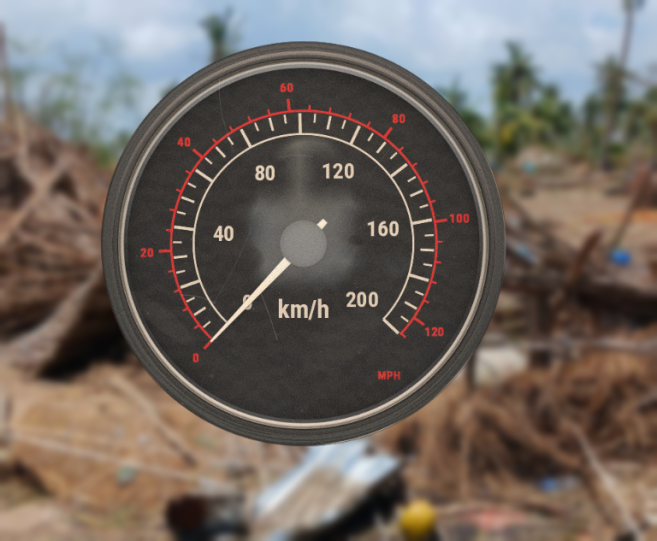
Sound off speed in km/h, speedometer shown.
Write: 0 km/h
